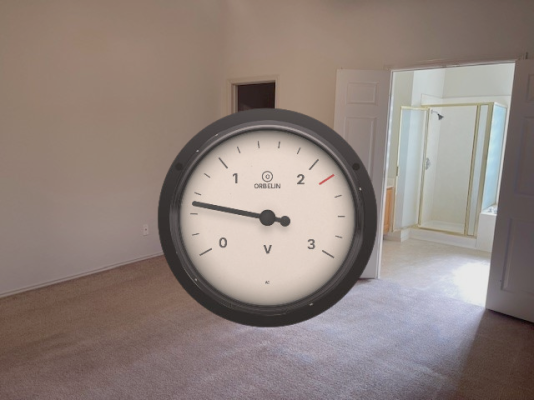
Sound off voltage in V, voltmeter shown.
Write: 0.5 V
